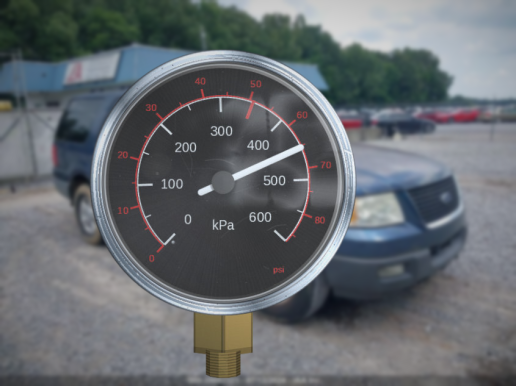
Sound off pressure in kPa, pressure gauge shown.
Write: 450 kPa
